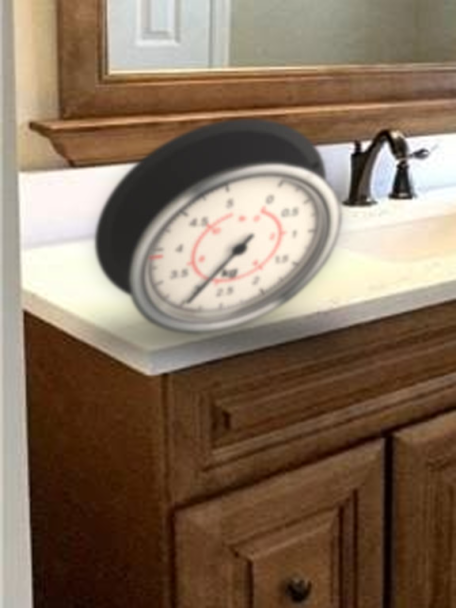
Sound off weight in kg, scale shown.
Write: 3 kg
